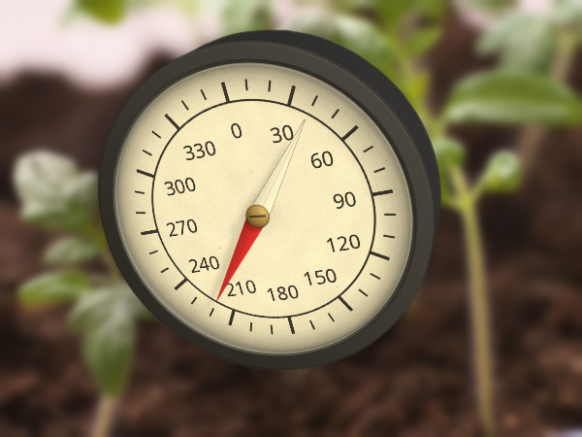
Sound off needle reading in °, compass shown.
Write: 220 °
